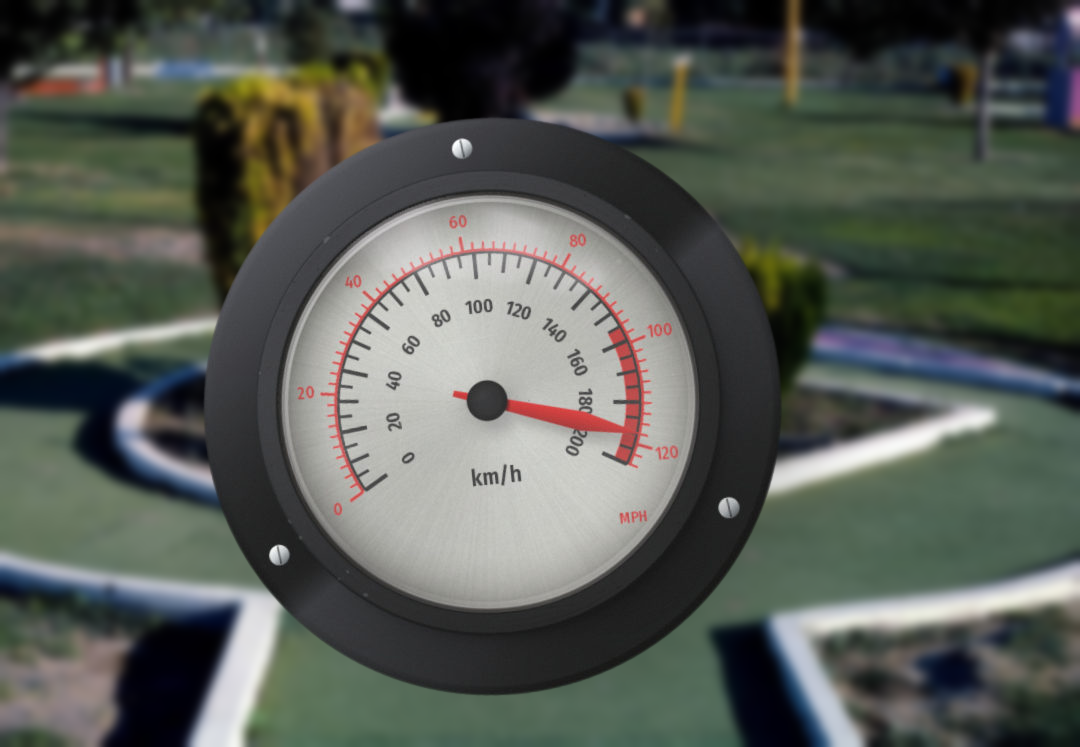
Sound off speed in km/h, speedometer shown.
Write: 190 km/h
